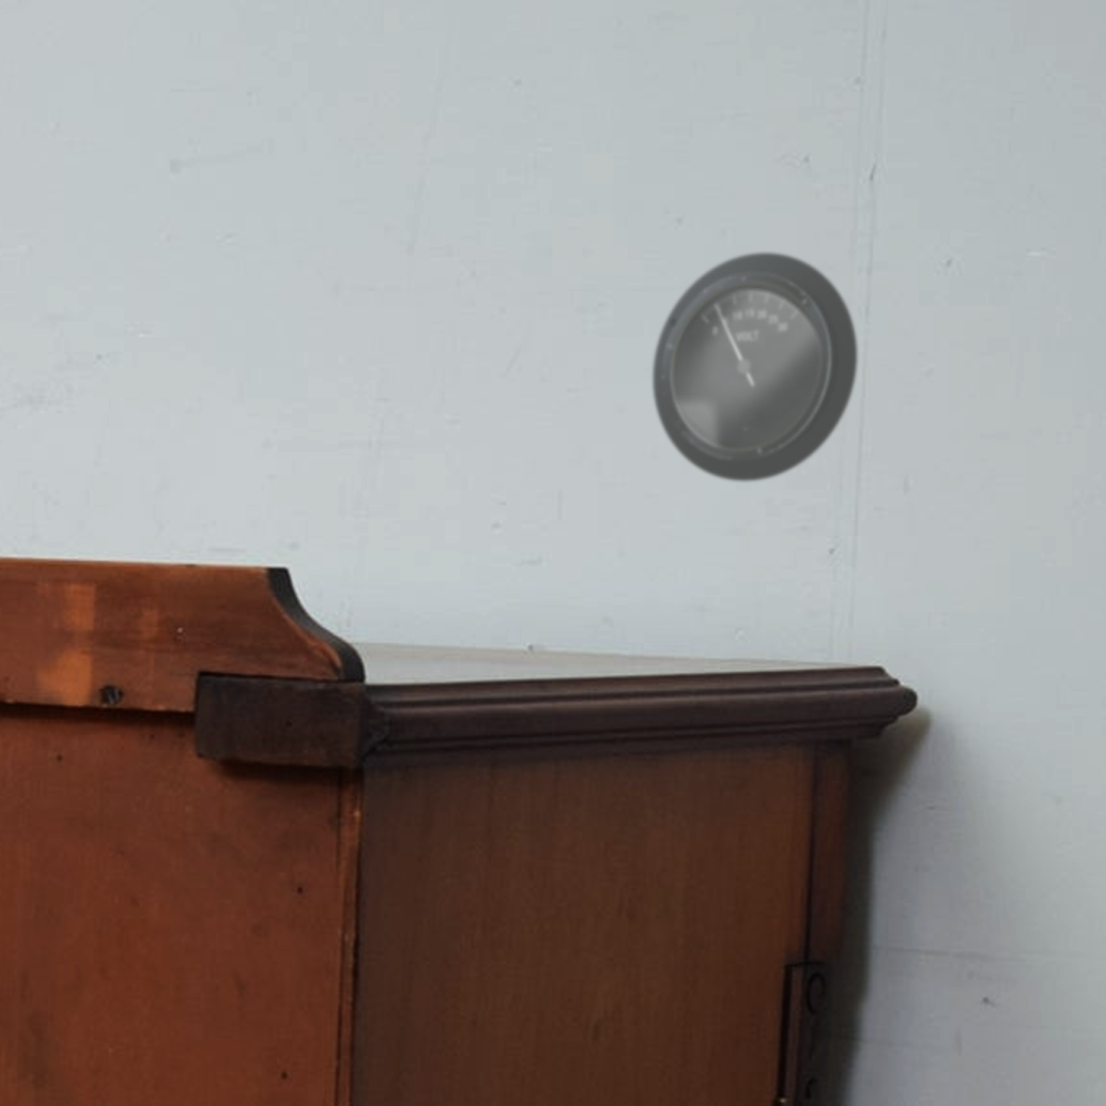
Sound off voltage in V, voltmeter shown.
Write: 5 V
